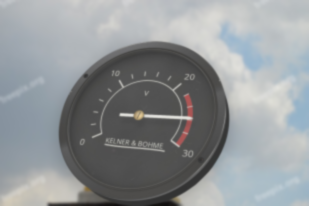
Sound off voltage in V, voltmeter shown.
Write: 26 V
